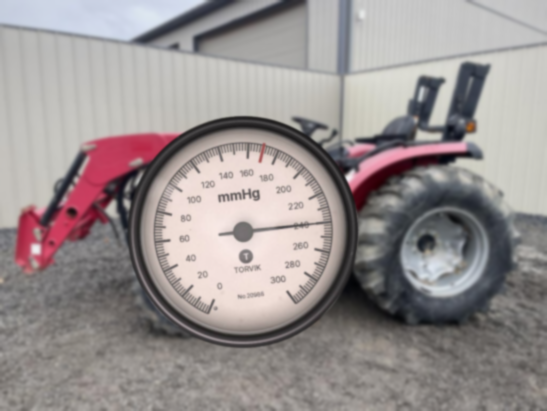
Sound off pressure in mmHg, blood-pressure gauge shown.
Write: 240 mmHg
